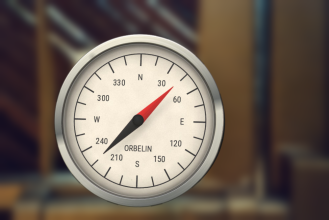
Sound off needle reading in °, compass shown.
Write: 45 °
